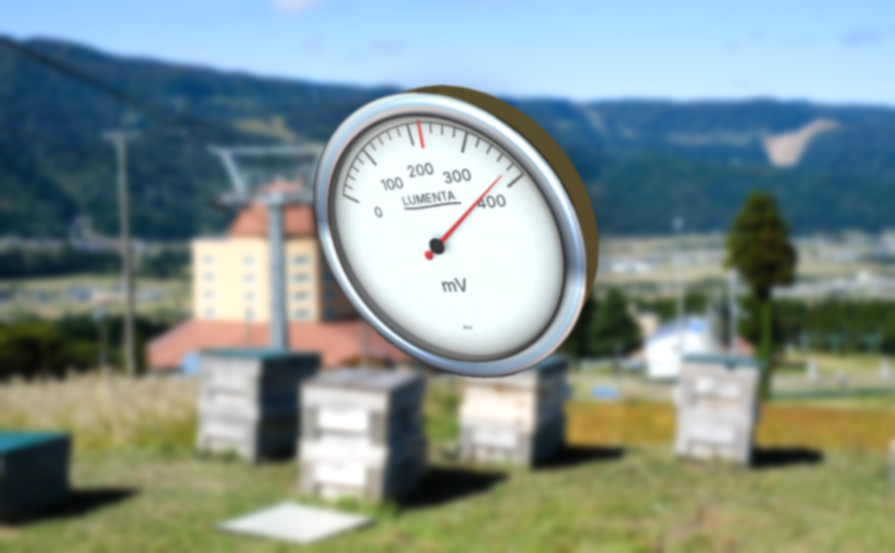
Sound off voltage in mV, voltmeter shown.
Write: 380 mV
